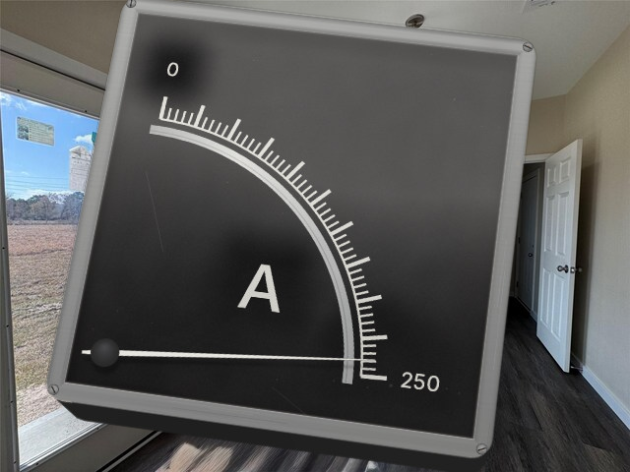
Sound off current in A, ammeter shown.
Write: 240 A
